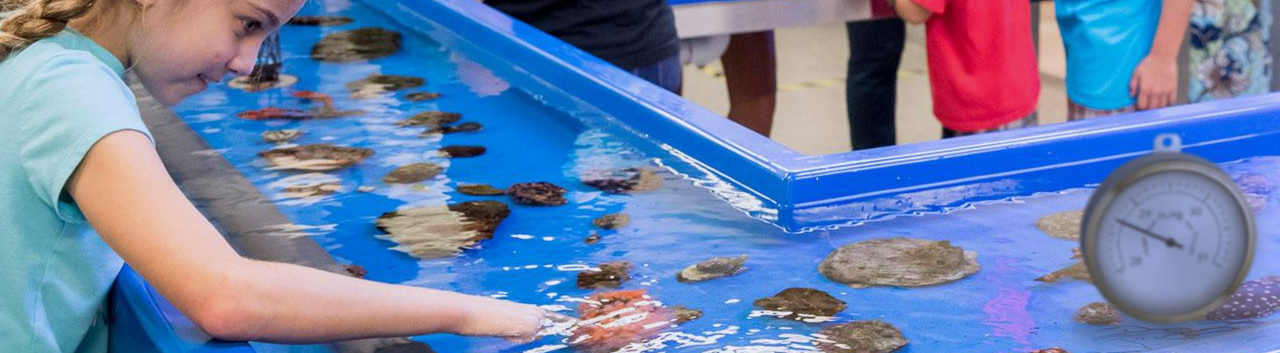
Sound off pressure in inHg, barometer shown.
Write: 28.7 inHg
